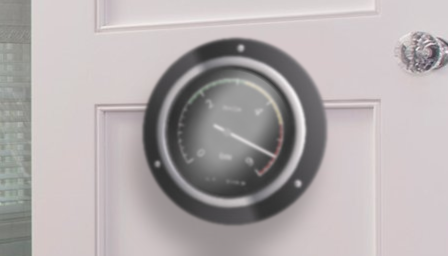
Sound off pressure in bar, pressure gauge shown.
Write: 5.4 bar
